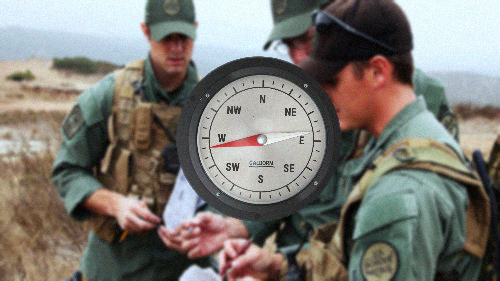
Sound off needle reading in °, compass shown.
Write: 260 °
